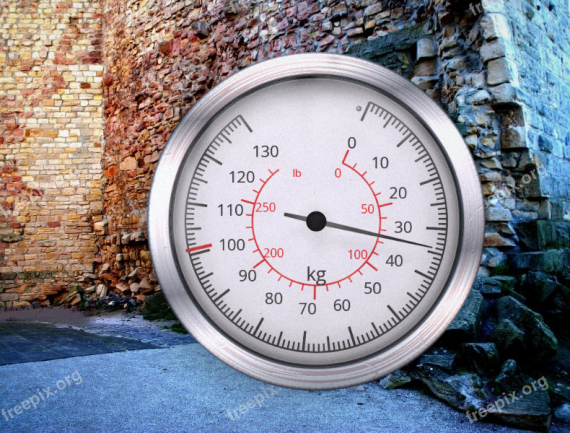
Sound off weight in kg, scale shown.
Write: 34 kg
